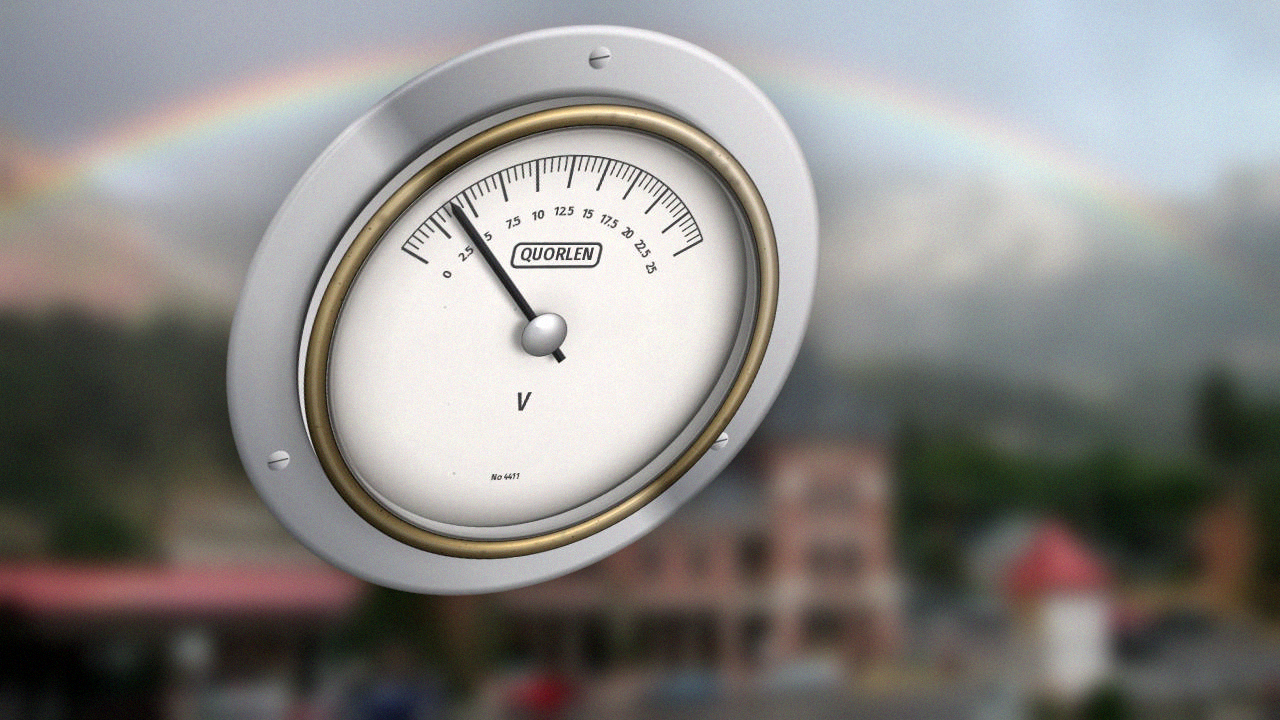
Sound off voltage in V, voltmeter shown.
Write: 4 V
